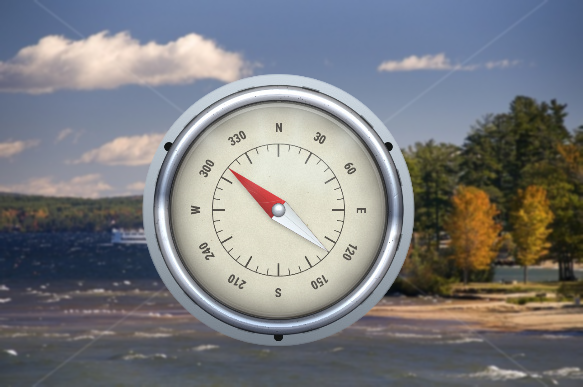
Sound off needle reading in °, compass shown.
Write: 310 °
